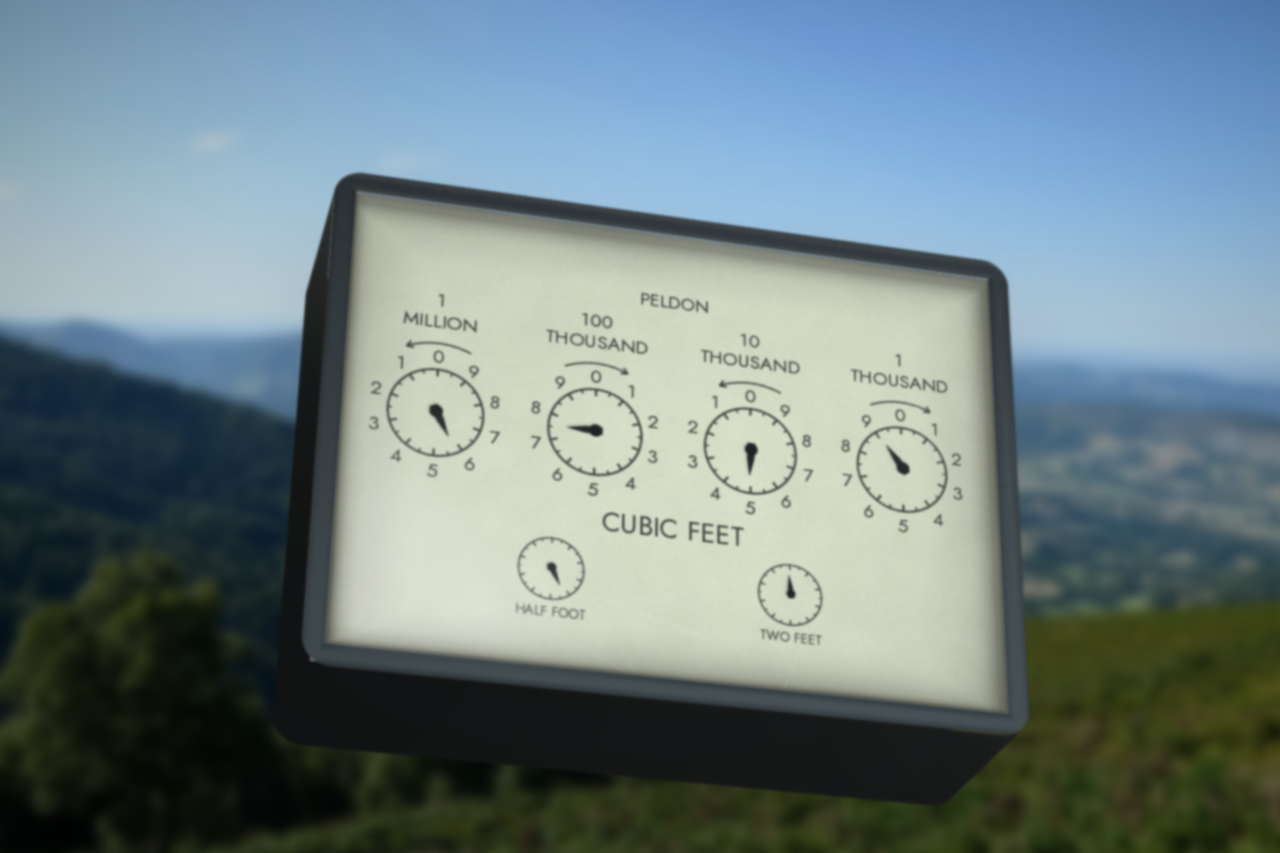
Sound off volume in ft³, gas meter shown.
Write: 574900 ft³
